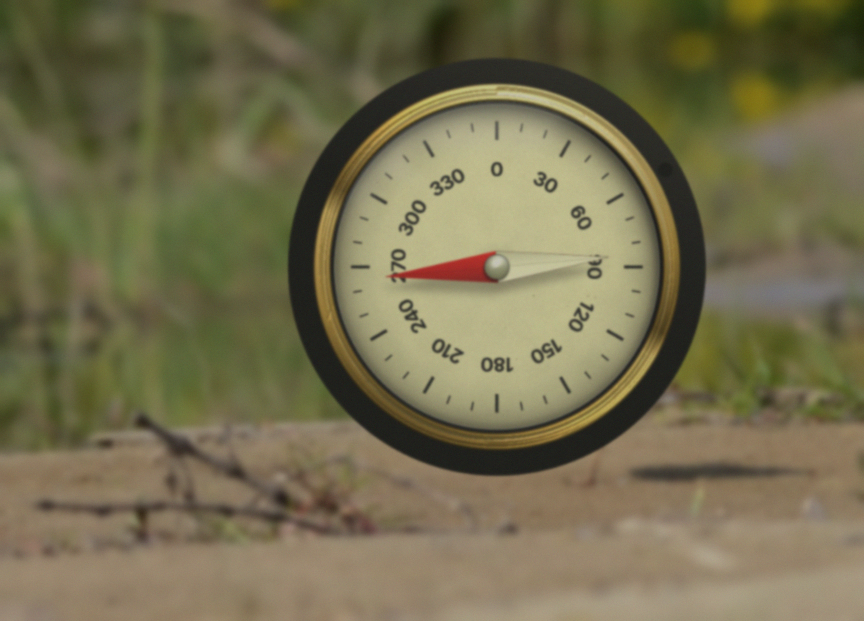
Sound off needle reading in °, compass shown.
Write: 265 °
